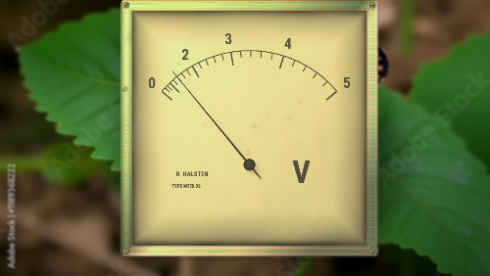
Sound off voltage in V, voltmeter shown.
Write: 1.4 V
